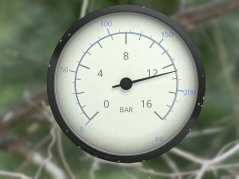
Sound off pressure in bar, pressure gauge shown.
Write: 12.5 bar
